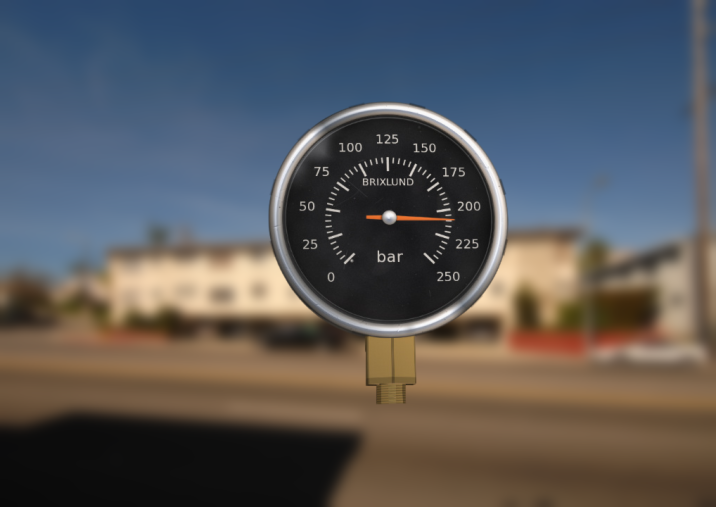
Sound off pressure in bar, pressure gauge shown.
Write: 210 bar
